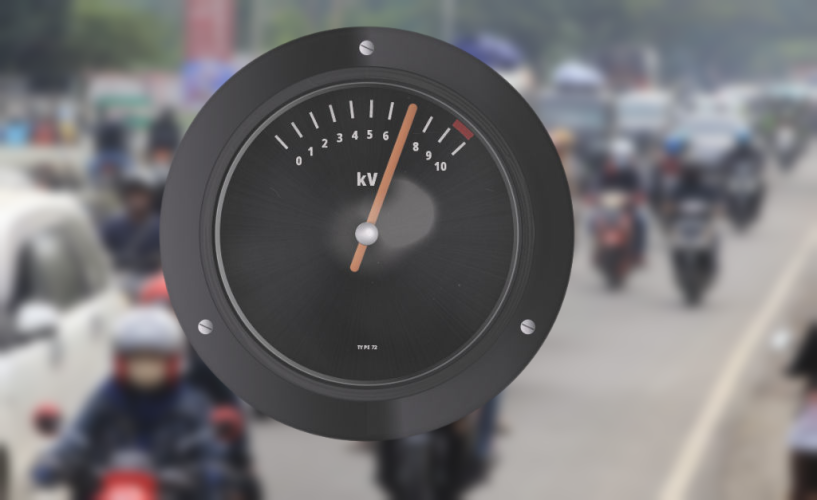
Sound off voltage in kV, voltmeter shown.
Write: 7 kV
